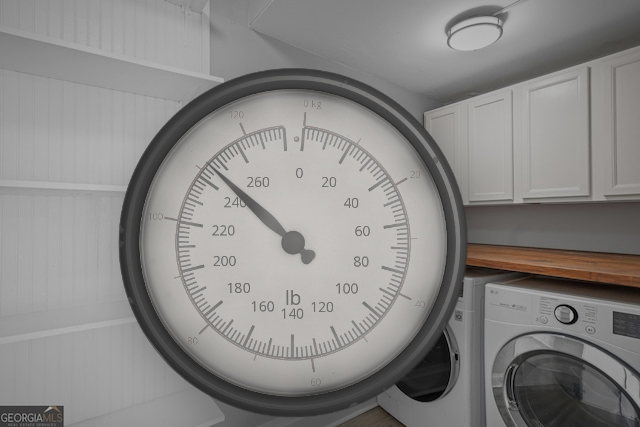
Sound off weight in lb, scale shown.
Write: 246 lb
